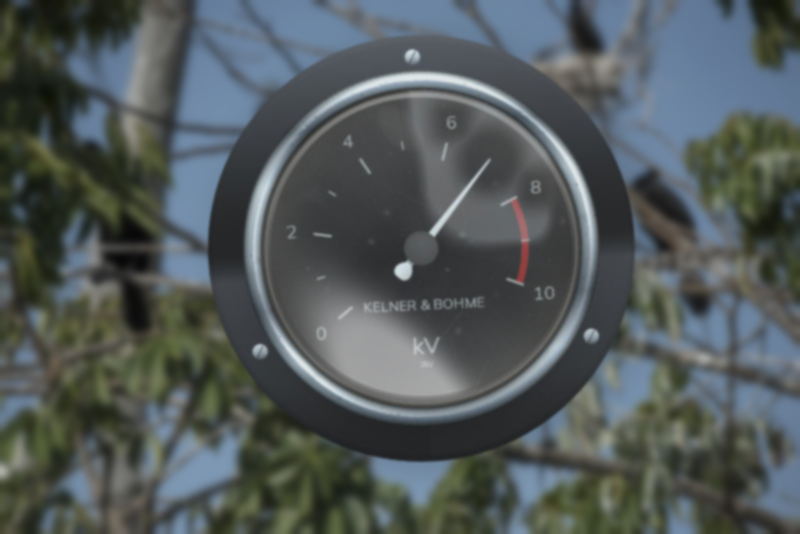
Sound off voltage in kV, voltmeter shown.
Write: 7 kV
